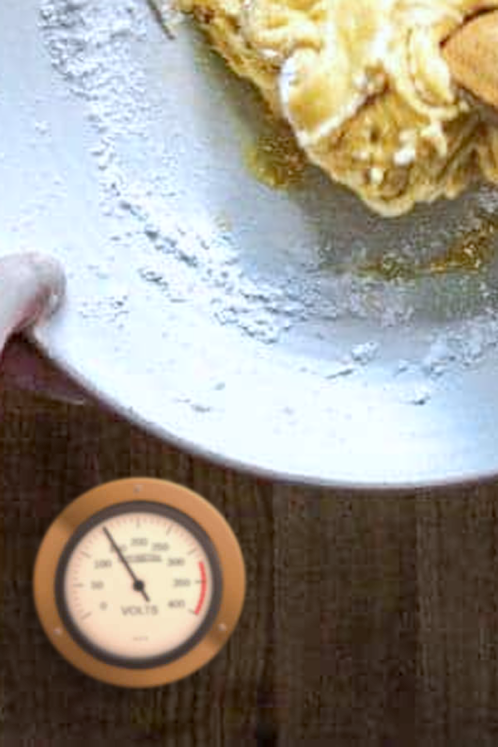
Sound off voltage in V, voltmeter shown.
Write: 150 V
